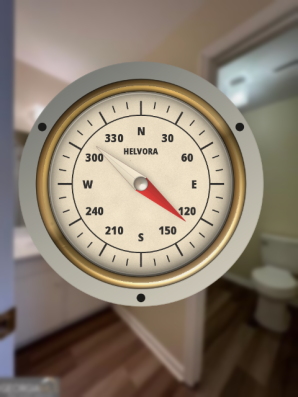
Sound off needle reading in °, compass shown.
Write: 130 °
